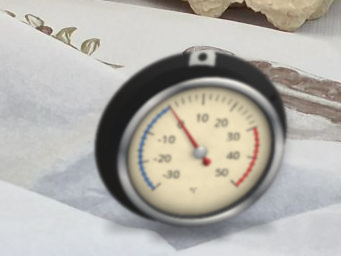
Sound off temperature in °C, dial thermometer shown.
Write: 0 °C
